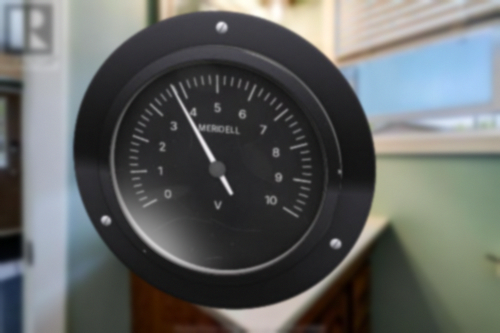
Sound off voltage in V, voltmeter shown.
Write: 3.8 V
